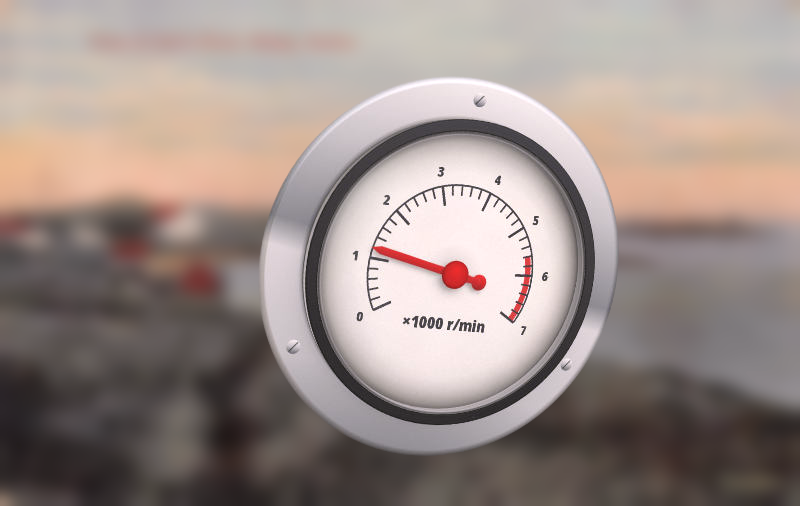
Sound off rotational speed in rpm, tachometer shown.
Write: 1200 rpm
